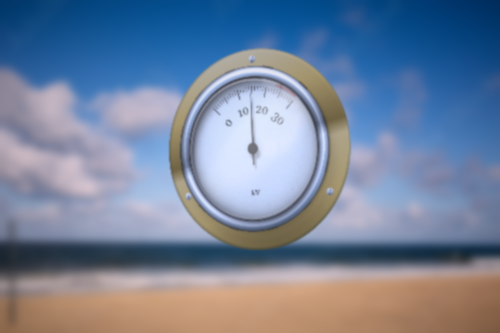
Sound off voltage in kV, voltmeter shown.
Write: 15 kV
